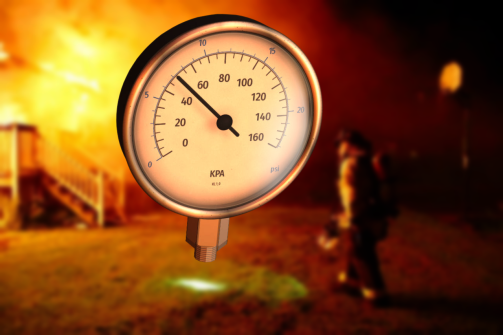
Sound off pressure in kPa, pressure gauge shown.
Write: 50 kPa
